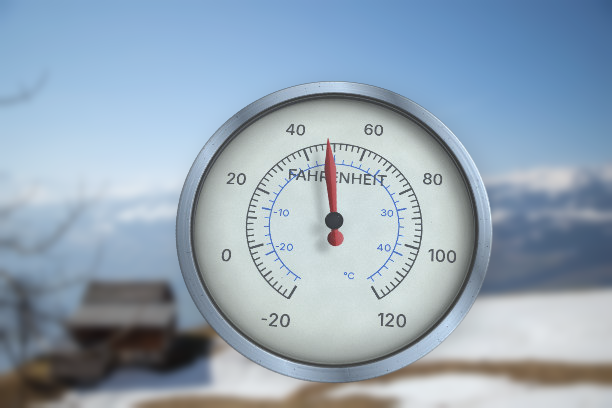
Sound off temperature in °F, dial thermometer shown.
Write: 48 °F
